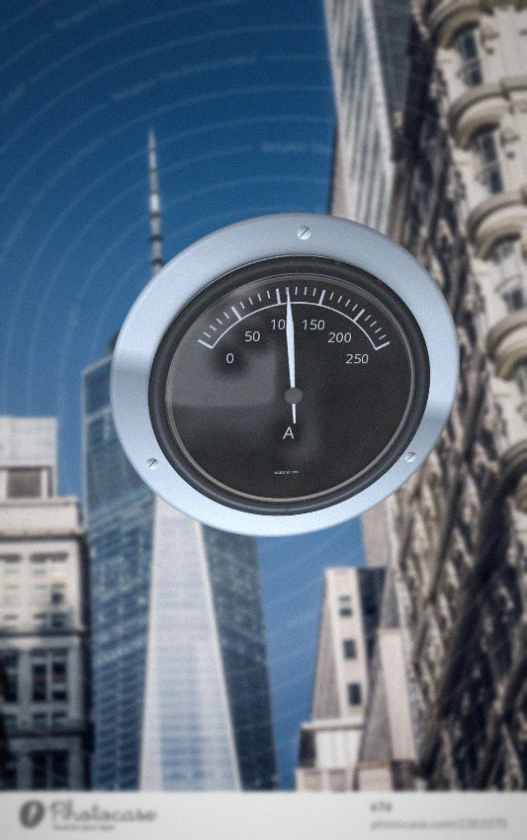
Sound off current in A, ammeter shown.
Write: 110 A
